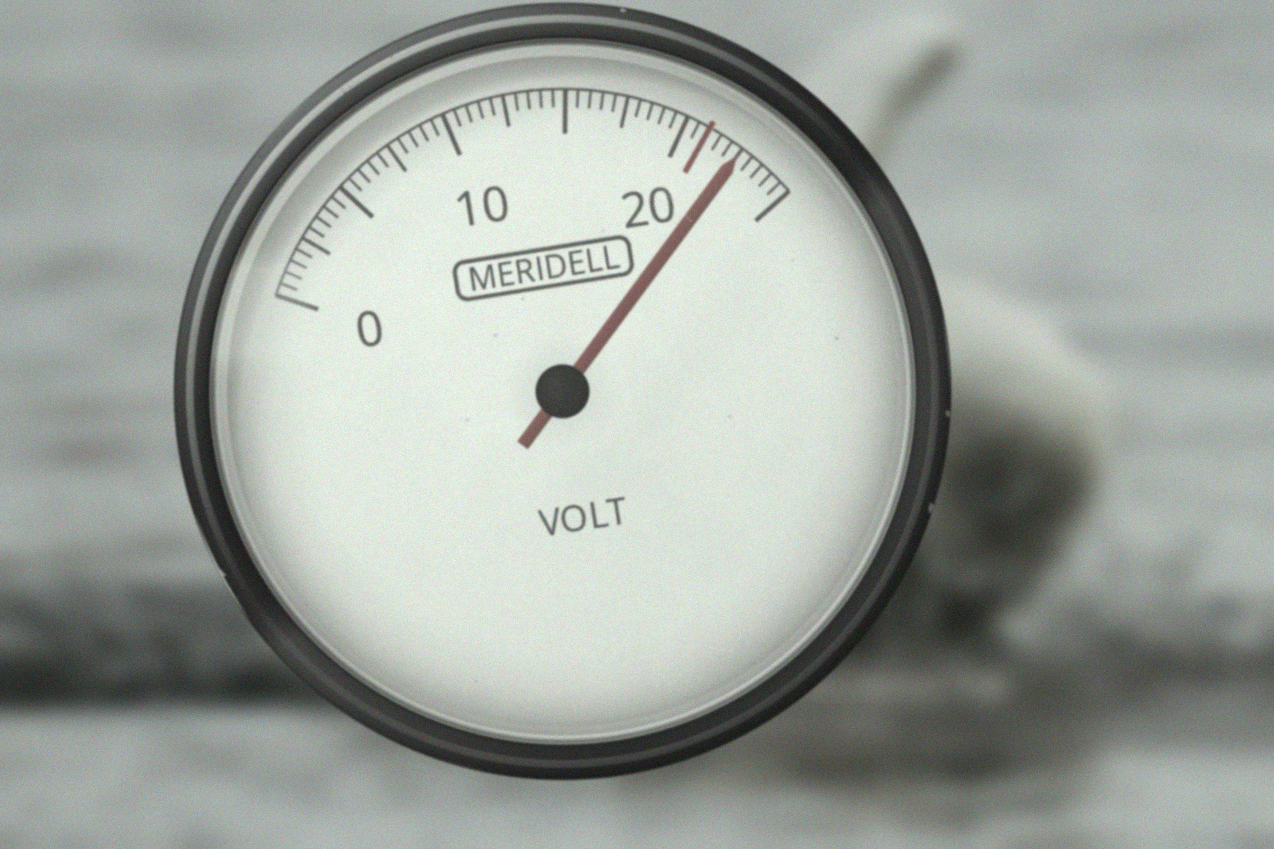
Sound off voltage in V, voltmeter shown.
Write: 22.5 V
